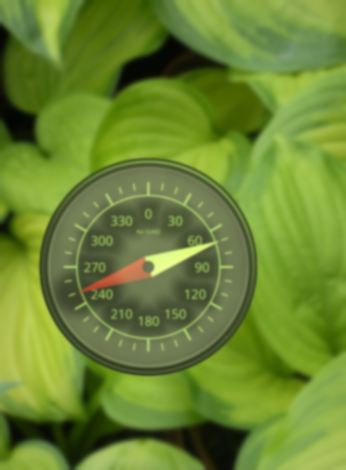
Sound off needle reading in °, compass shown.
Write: 250 °
